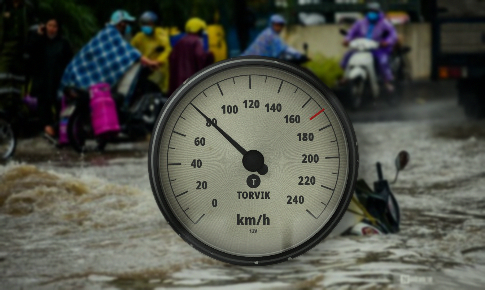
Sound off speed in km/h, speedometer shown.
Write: 80 km/h
